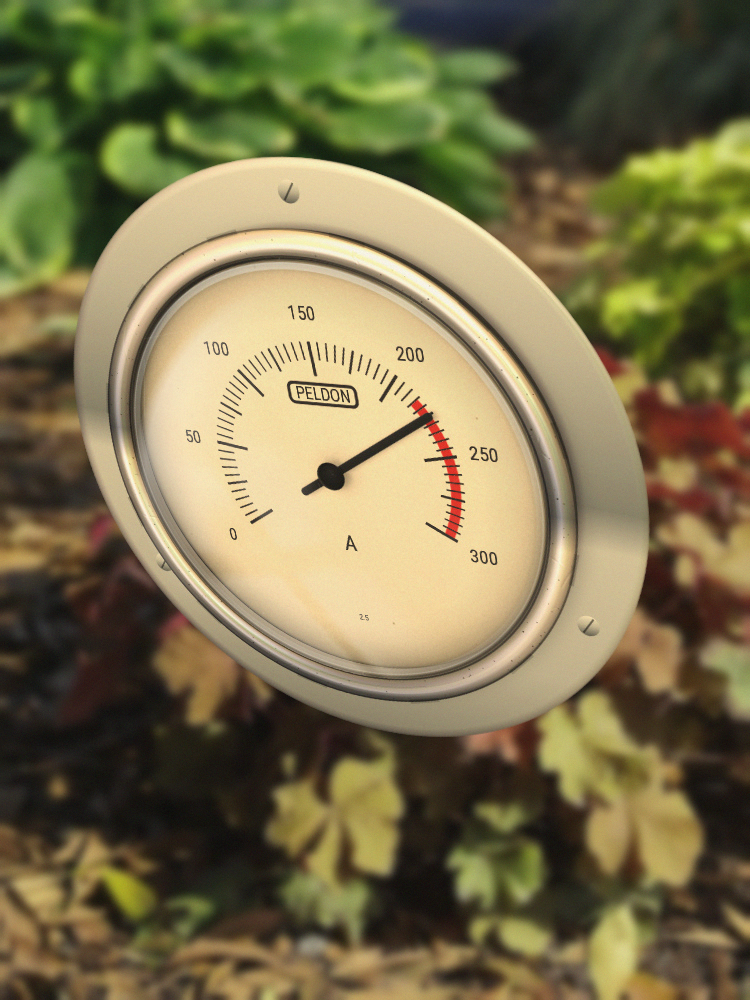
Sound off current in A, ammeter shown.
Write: 225 A
